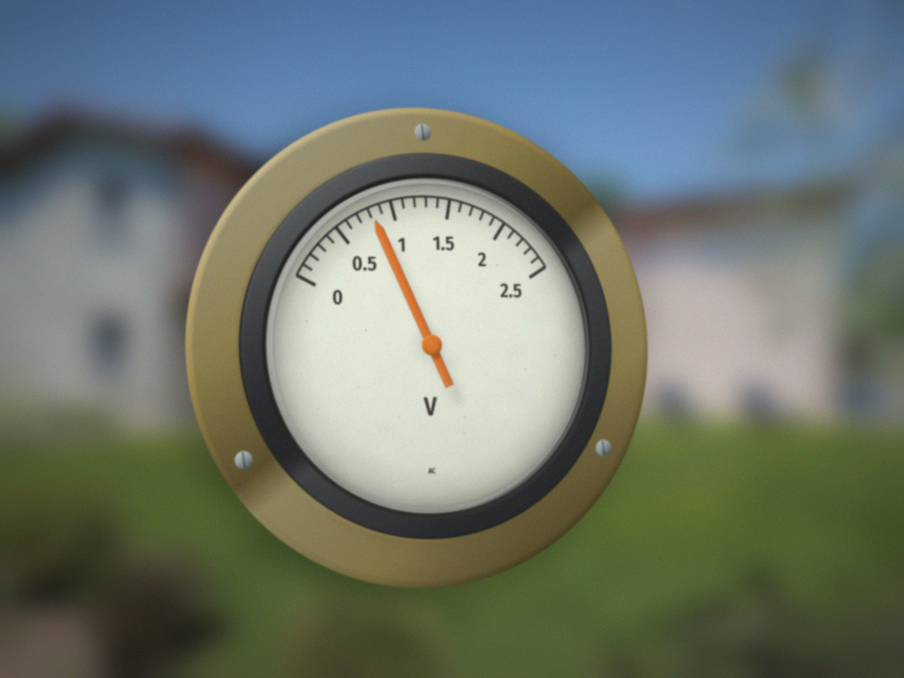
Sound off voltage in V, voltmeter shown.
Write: 0.8 V
